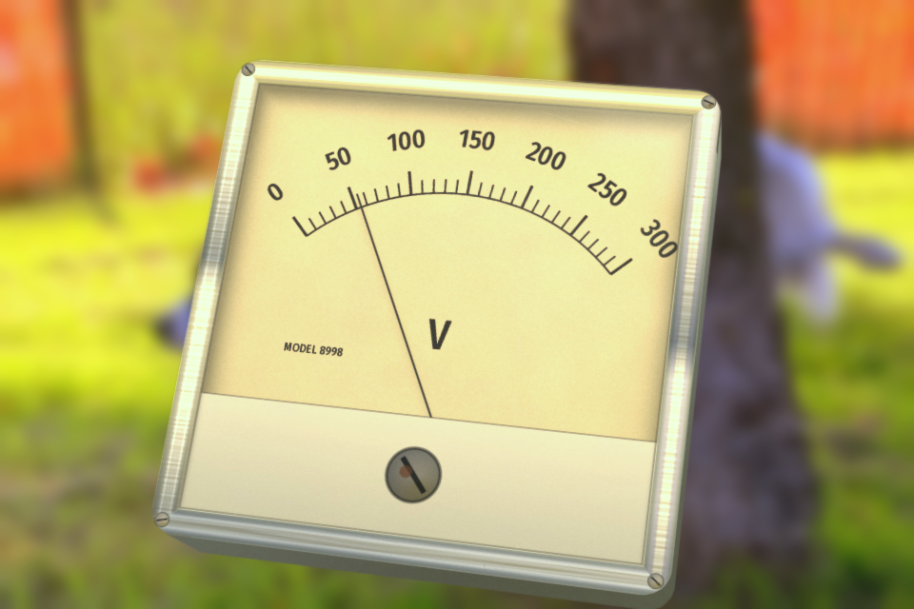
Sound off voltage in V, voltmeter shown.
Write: 55 V
